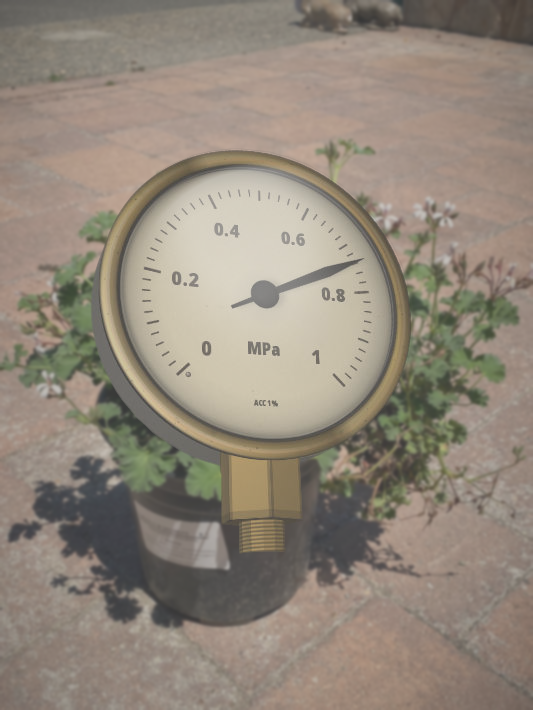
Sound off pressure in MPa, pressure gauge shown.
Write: 0.74 MPa
